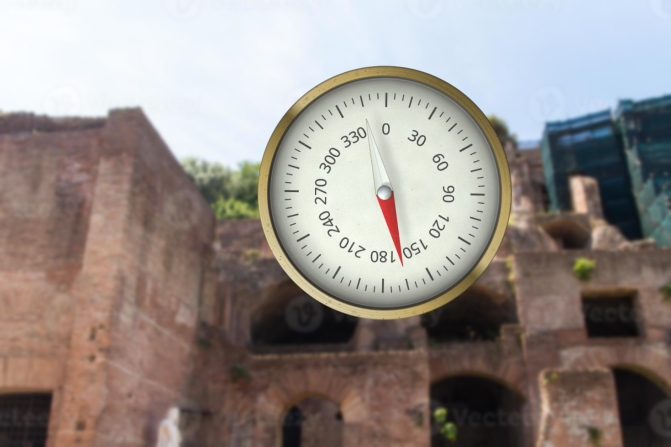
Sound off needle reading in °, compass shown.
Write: 165 °
